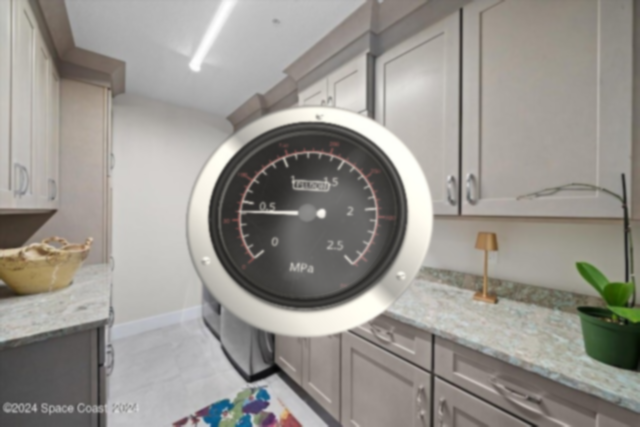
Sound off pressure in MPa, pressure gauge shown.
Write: 0.4 MPa
